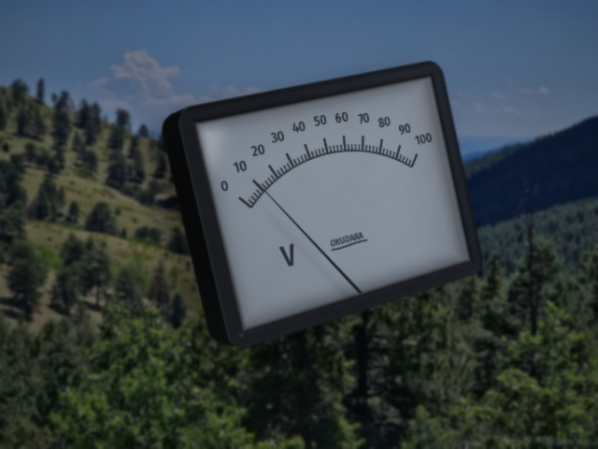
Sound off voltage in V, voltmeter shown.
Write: 10 V
